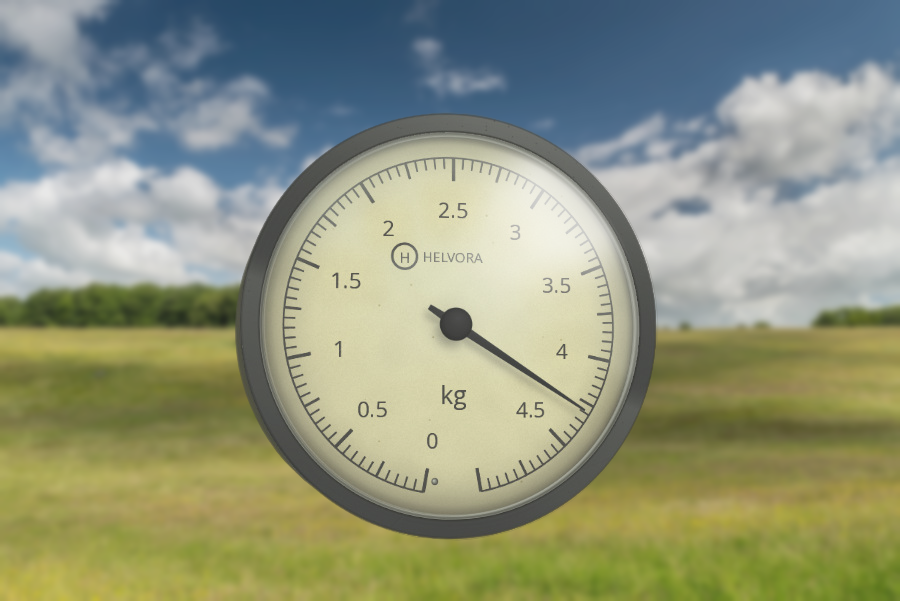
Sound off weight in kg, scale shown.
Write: 4.3 kg
